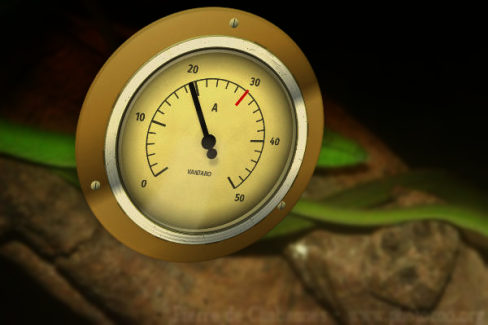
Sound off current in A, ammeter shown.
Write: 19 A
